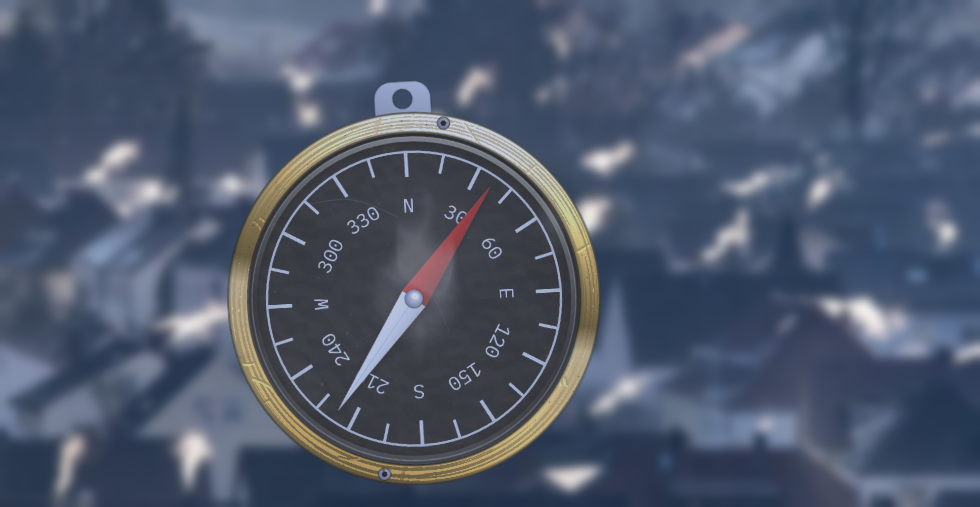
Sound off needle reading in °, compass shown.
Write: 37.5 °
